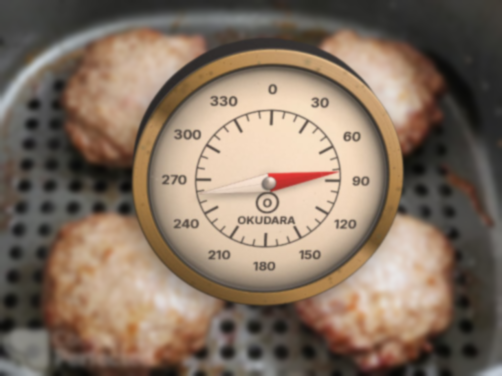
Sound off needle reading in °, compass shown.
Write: 80 °
